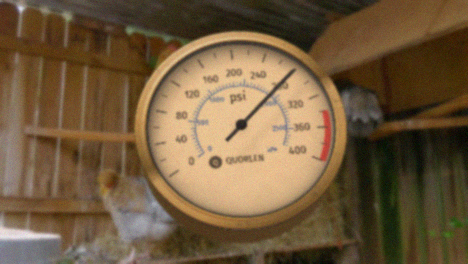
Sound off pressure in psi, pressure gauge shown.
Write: 280 psi
